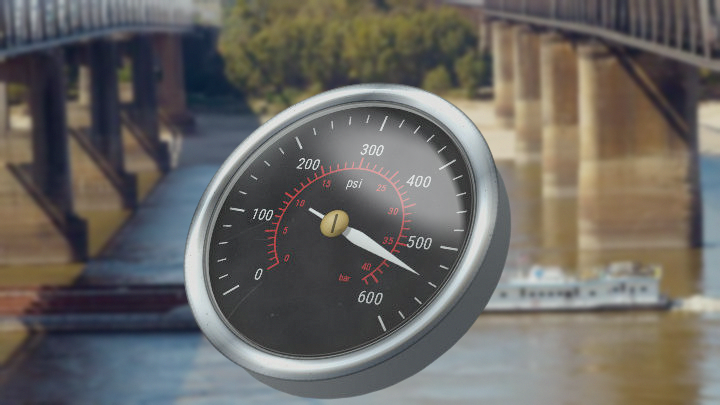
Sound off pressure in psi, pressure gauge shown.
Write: 540 psi
